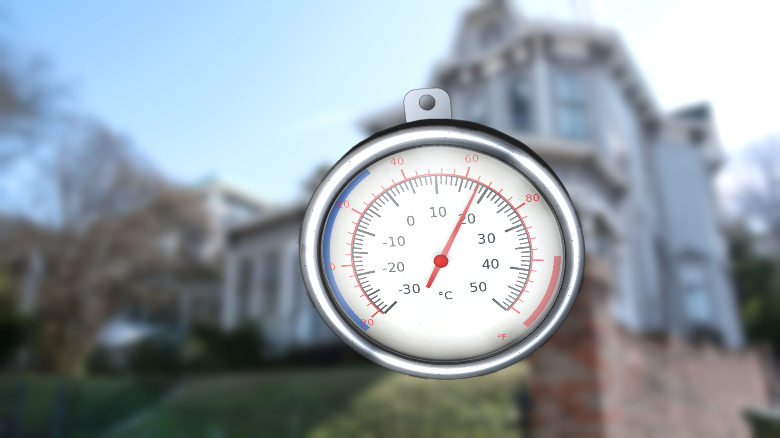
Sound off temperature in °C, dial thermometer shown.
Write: 18 °C
